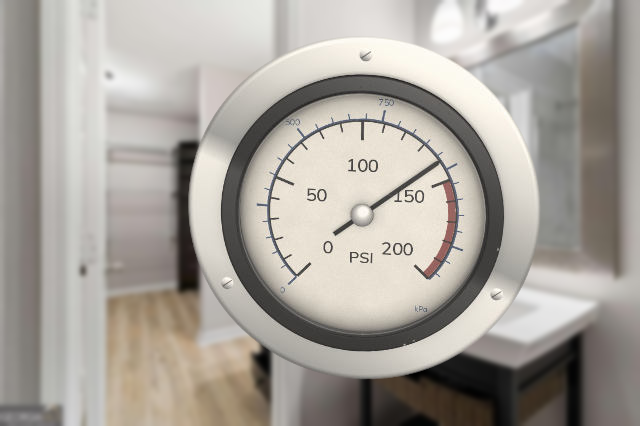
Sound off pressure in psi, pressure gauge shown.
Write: 140 psi
